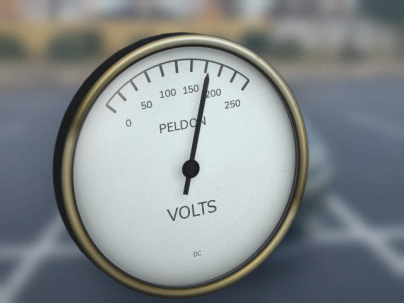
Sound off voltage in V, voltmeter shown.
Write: 175 V
